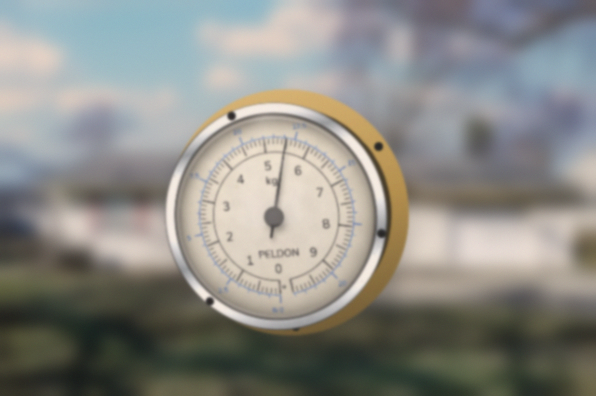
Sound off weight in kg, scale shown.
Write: 5.5 kg
